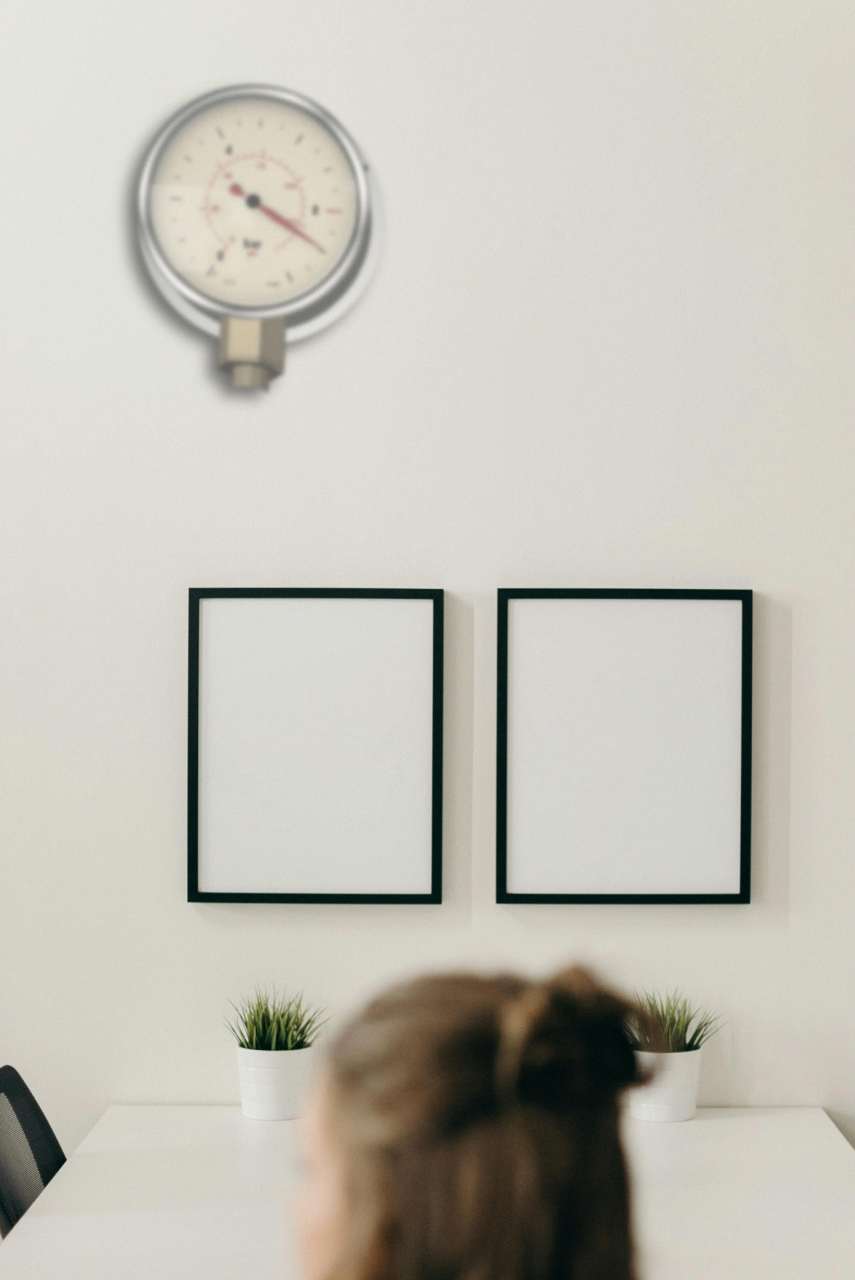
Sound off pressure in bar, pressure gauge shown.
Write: 9 bar
